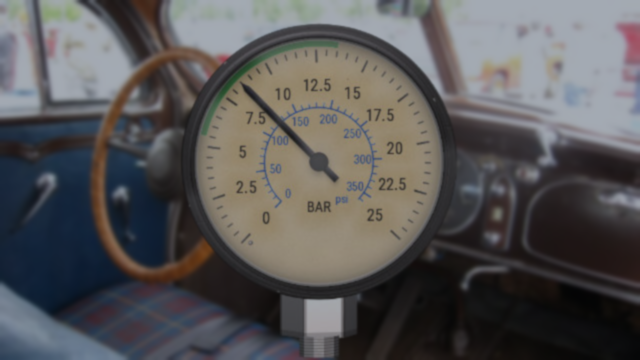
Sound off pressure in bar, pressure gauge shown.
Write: 8.5 bar
